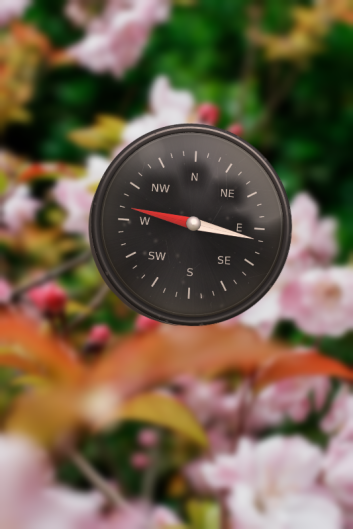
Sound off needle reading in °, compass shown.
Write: 280 °
